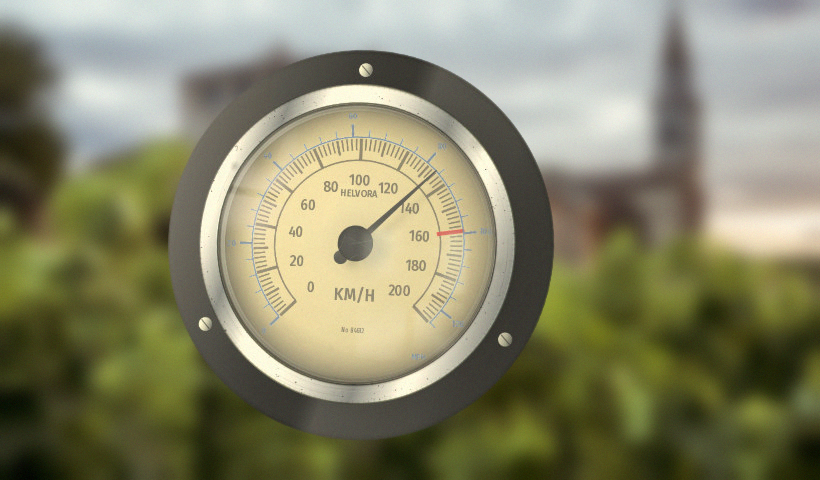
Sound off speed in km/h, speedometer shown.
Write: 134 km/h
